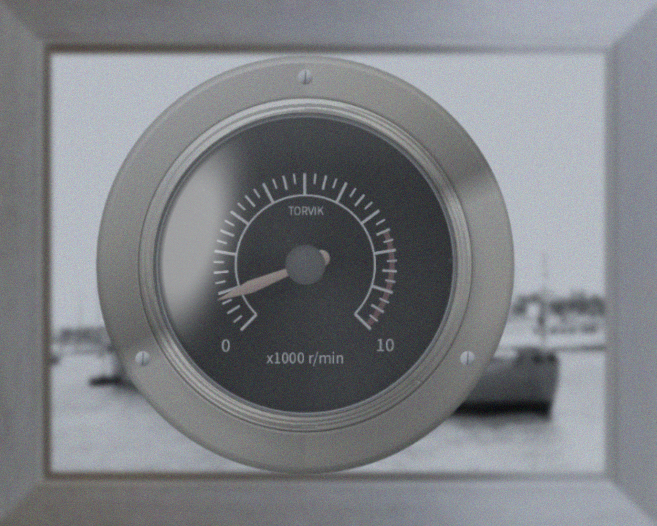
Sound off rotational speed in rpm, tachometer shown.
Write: 875 rpm
